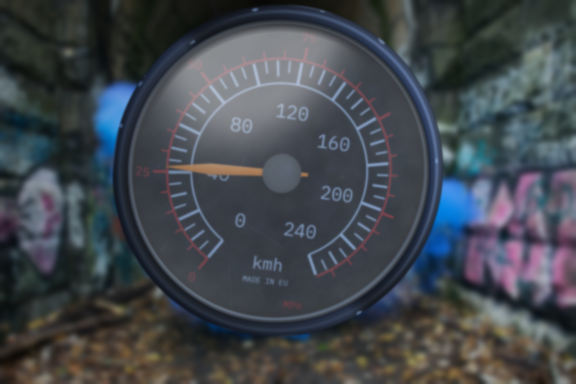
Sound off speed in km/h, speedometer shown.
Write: 42.5 km/h
